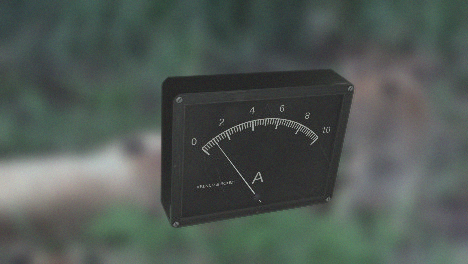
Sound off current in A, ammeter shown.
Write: 1 A
